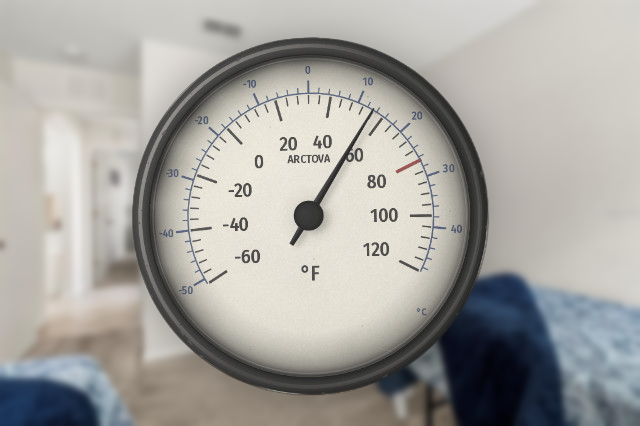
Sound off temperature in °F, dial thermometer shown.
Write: 56 °F
